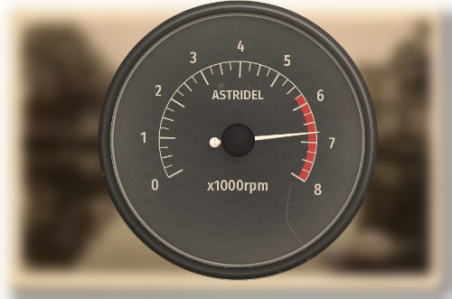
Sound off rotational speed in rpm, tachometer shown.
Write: 6750 rpm
